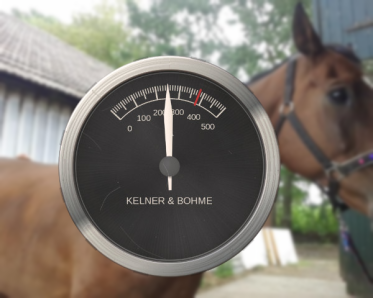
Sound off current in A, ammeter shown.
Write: 250 A
